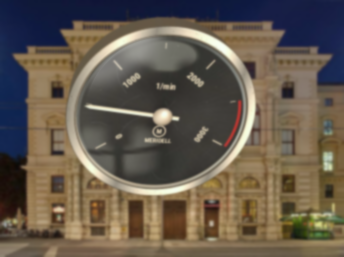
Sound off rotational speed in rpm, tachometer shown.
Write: 500 rpm
